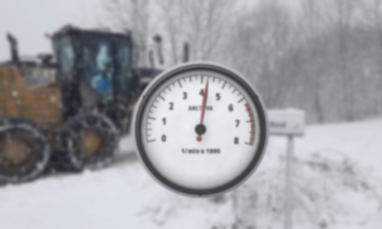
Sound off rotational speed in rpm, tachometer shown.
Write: 4250 rpm
